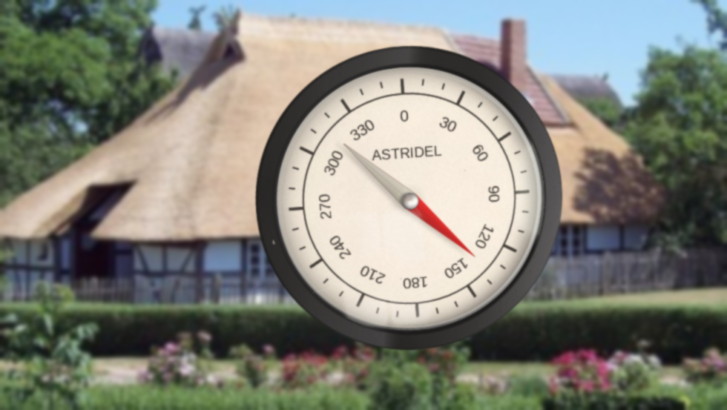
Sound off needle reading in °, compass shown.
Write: 135 °
